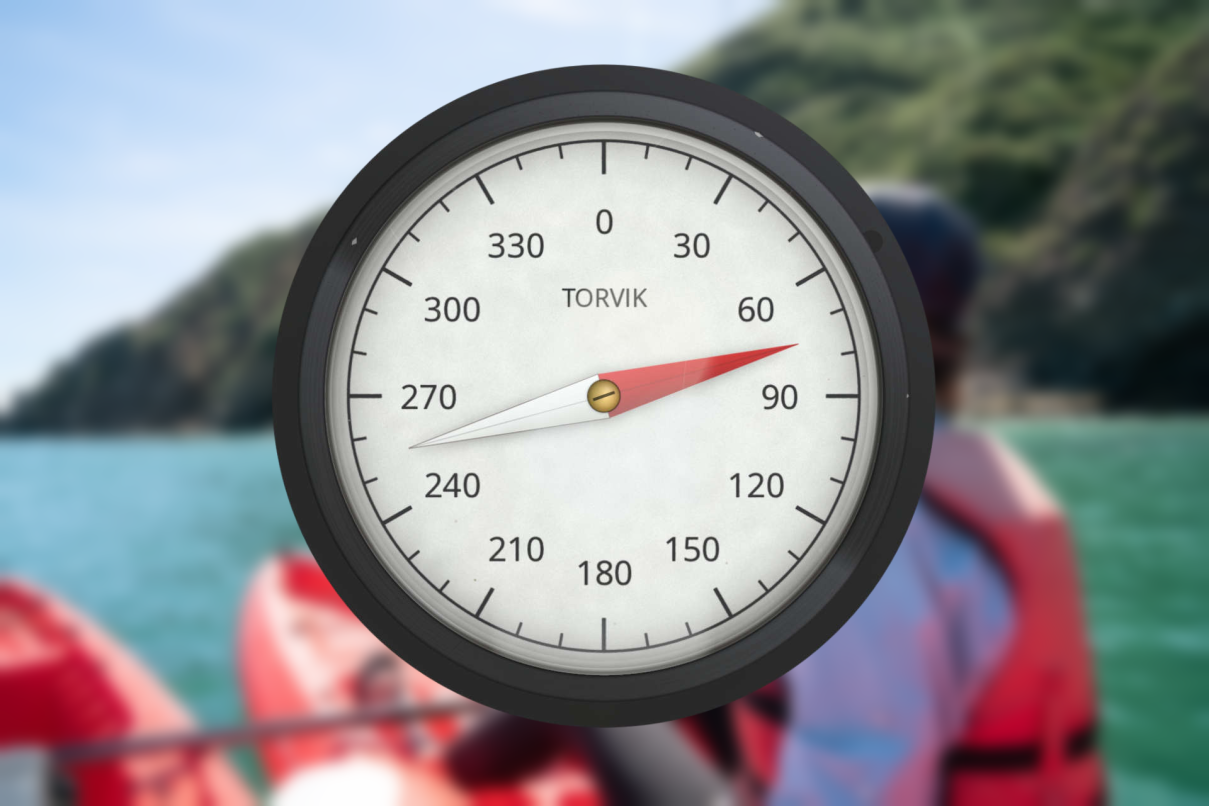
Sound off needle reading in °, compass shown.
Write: 75 °
